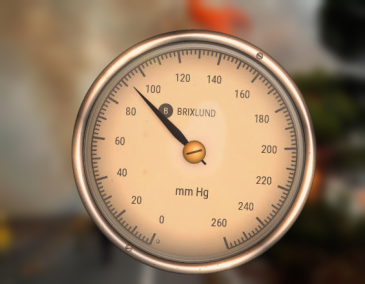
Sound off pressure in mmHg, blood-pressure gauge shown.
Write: 92 mmHg
